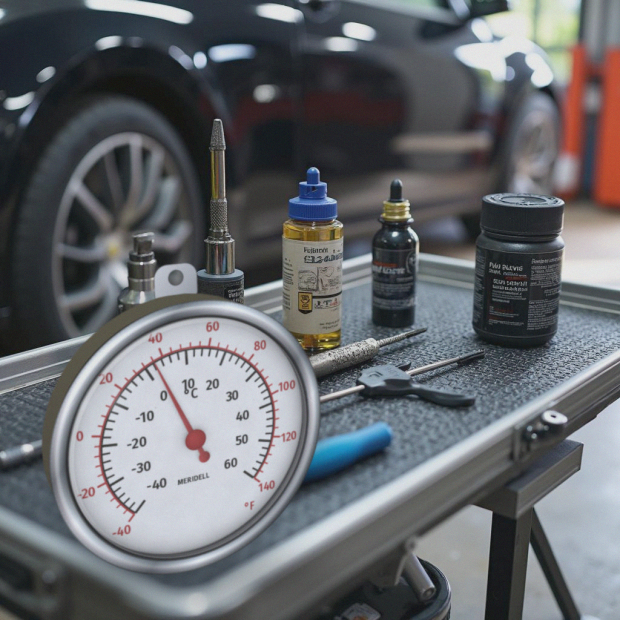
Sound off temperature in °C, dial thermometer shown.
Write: 2 °C
